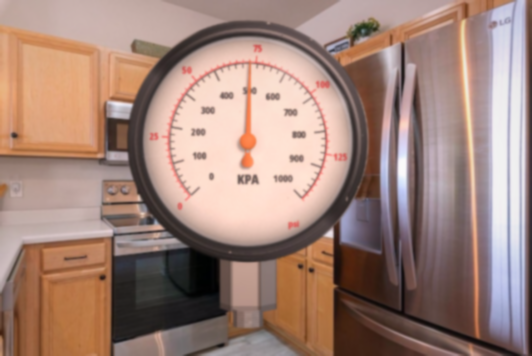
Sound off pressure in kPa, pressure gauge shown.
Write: 500 kPa
